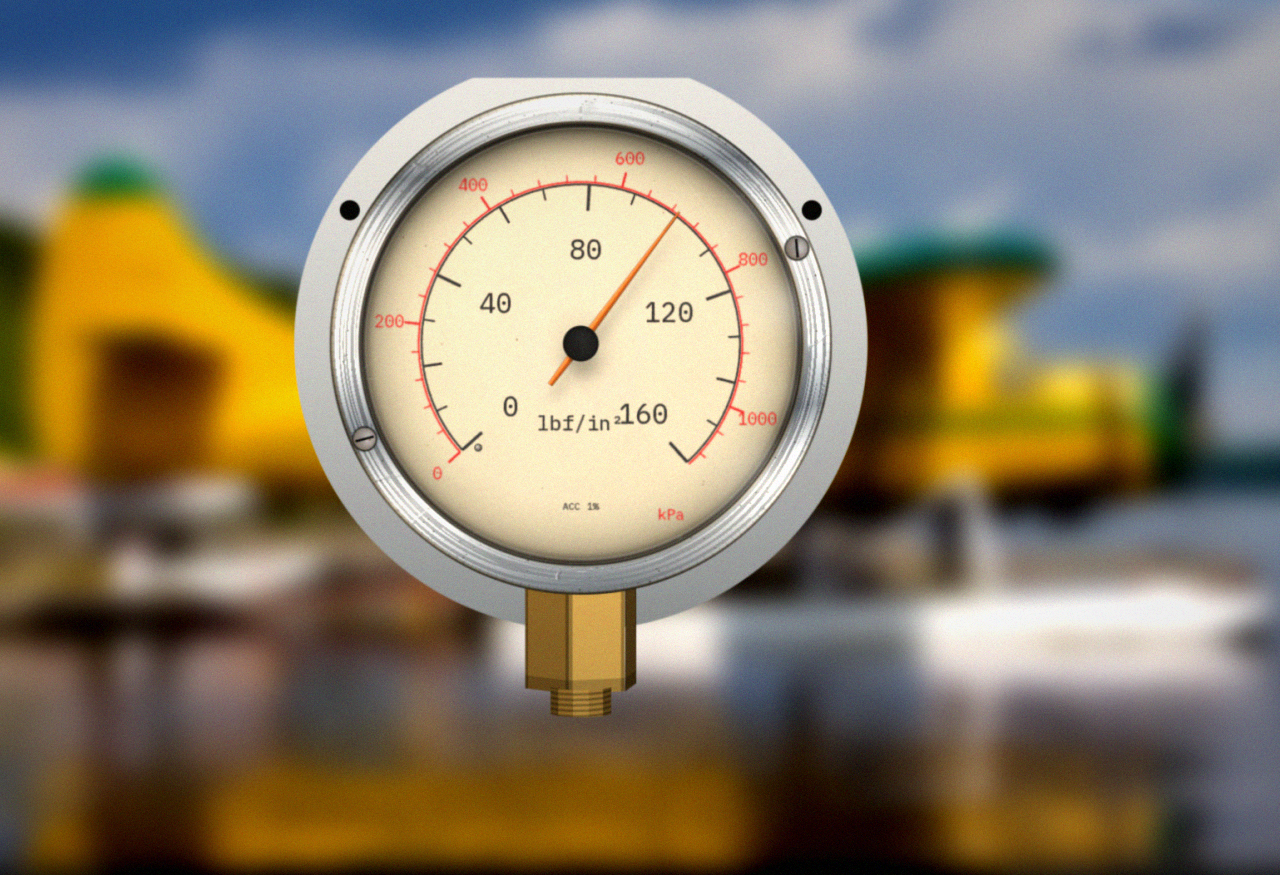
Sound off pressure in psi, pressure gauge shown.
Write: 100 psi
